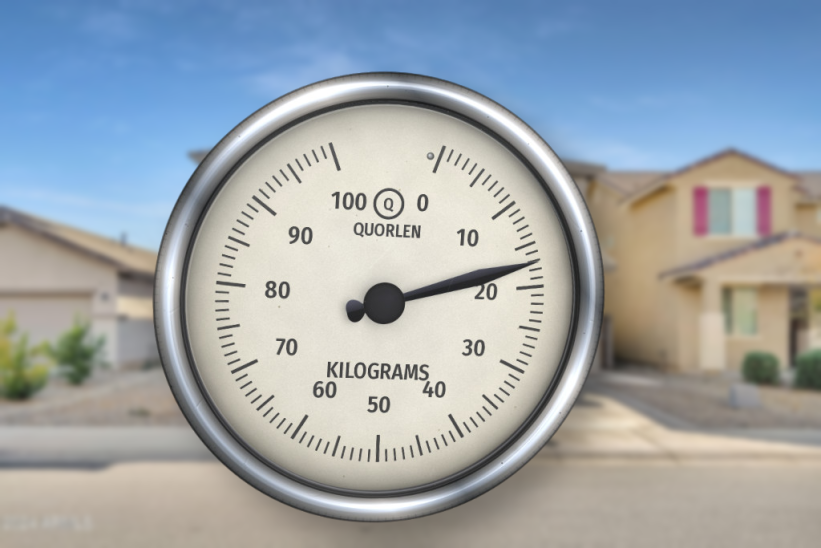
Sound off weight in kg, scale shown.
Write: 17 kg
